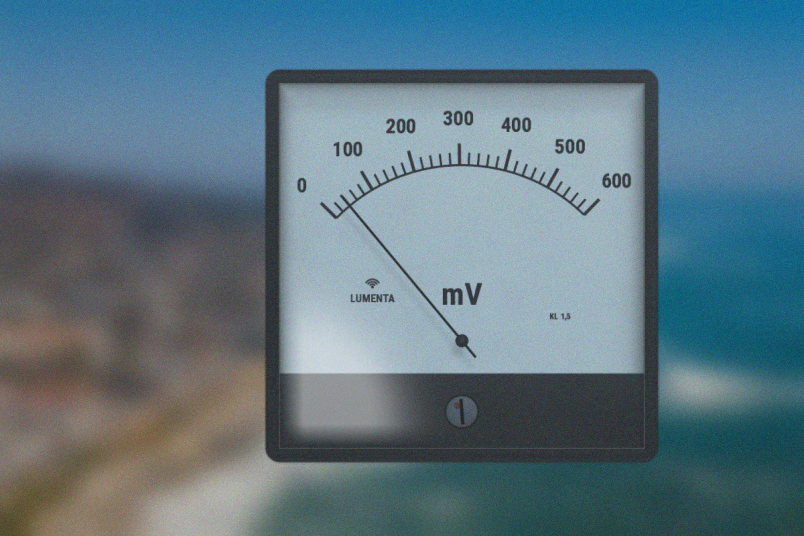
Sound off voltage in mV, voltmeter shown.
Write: 40 mV
